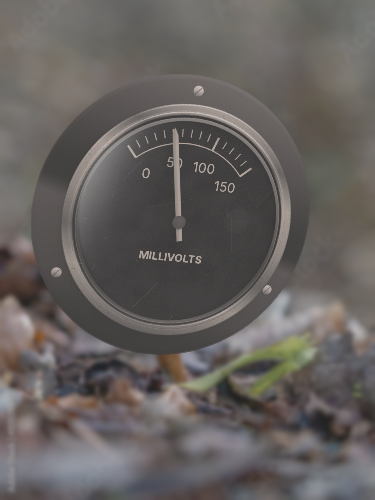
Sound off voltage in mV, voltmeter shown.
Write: 50 mV
